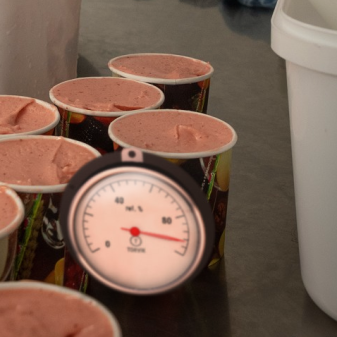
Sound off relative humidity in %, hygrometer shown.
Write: 92 %
